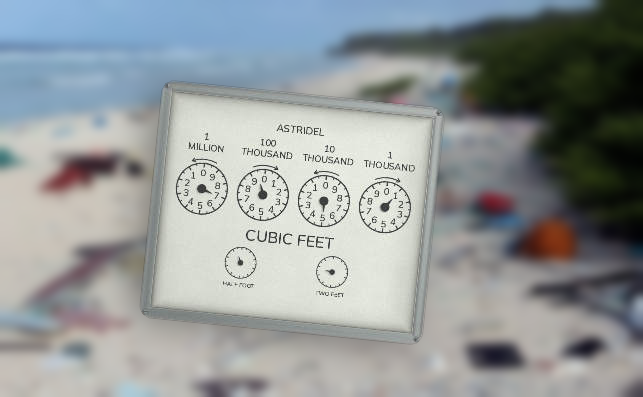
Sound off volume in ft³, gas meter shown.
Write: 695100 ft³
